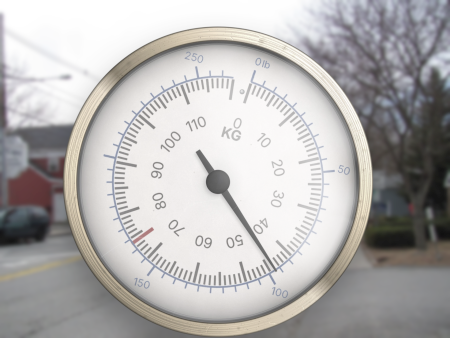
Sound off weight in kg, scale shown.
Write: 44 kg
